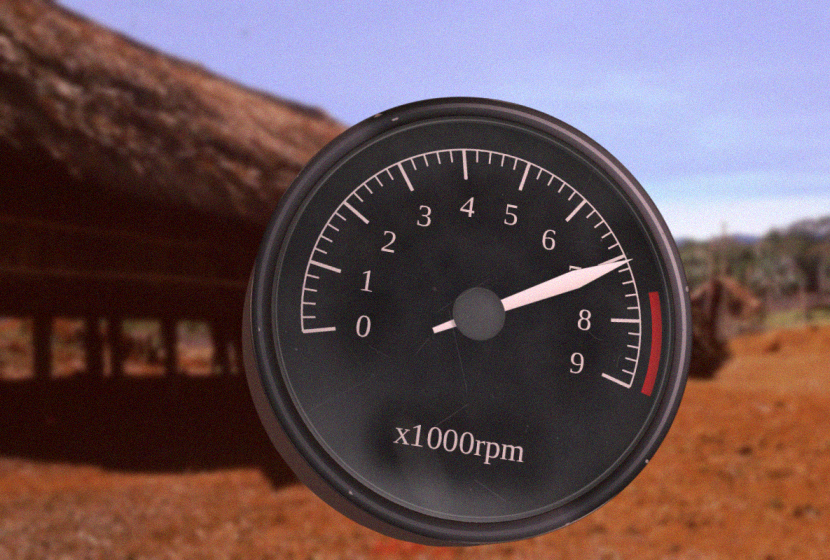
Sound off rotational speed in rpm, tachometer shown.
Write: 7100 rpm
